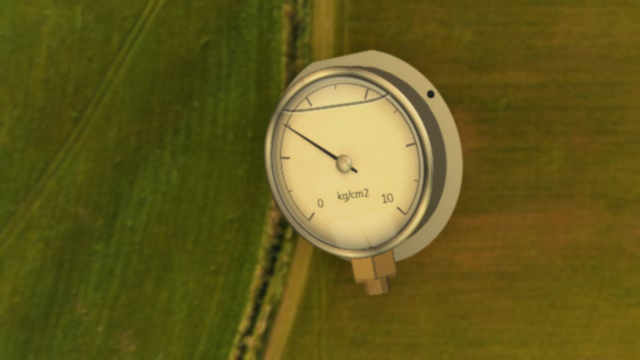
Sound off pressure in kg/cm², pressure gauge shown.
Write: 3 kg/cm²
